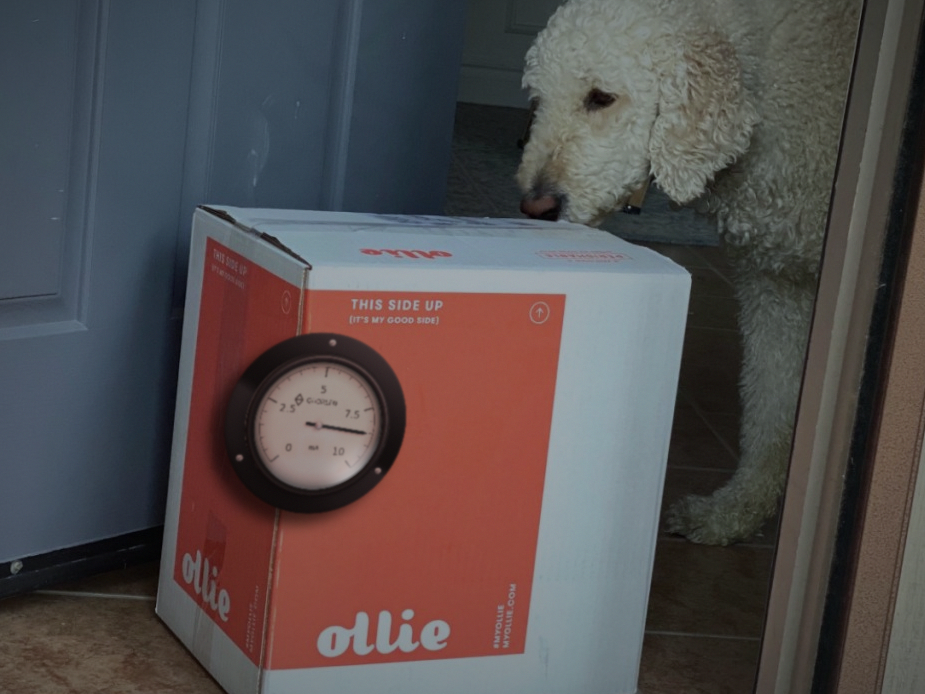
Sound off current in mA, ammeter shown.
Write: 8.5 mA
